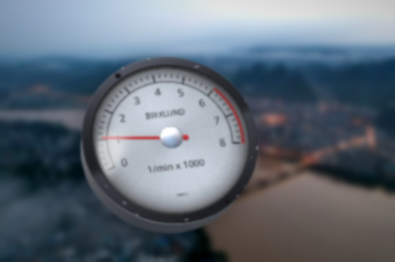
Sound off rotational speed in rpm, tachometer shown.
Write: 1000 rpm
